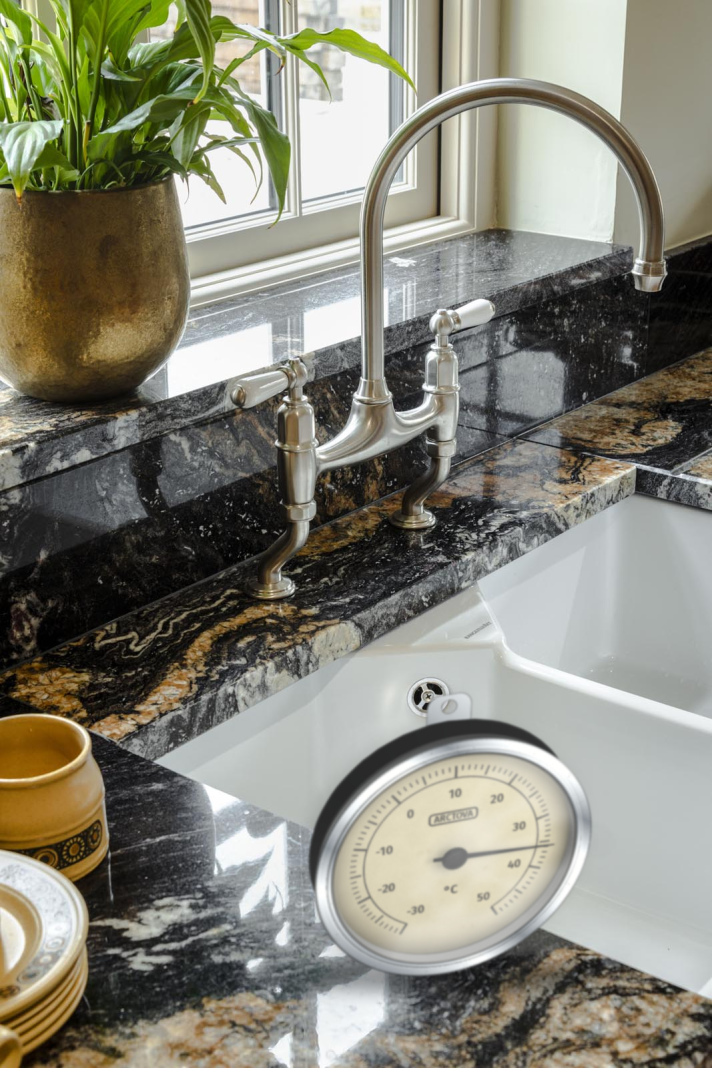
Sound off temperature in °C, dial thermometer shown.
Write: 35 °C
